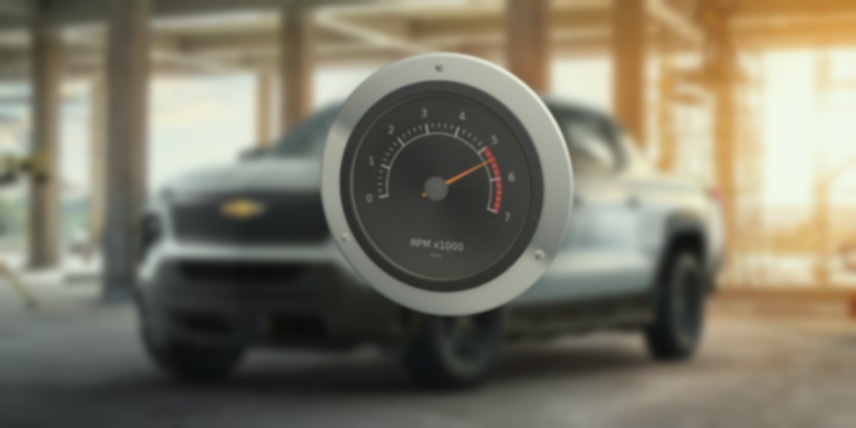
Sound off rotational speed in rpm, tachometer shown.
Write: 5400 rpm
